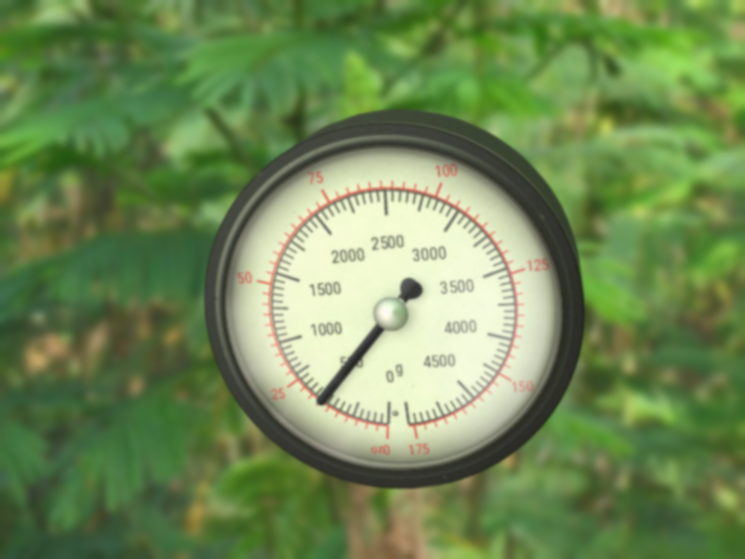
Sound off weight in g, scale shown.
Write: 500 g
